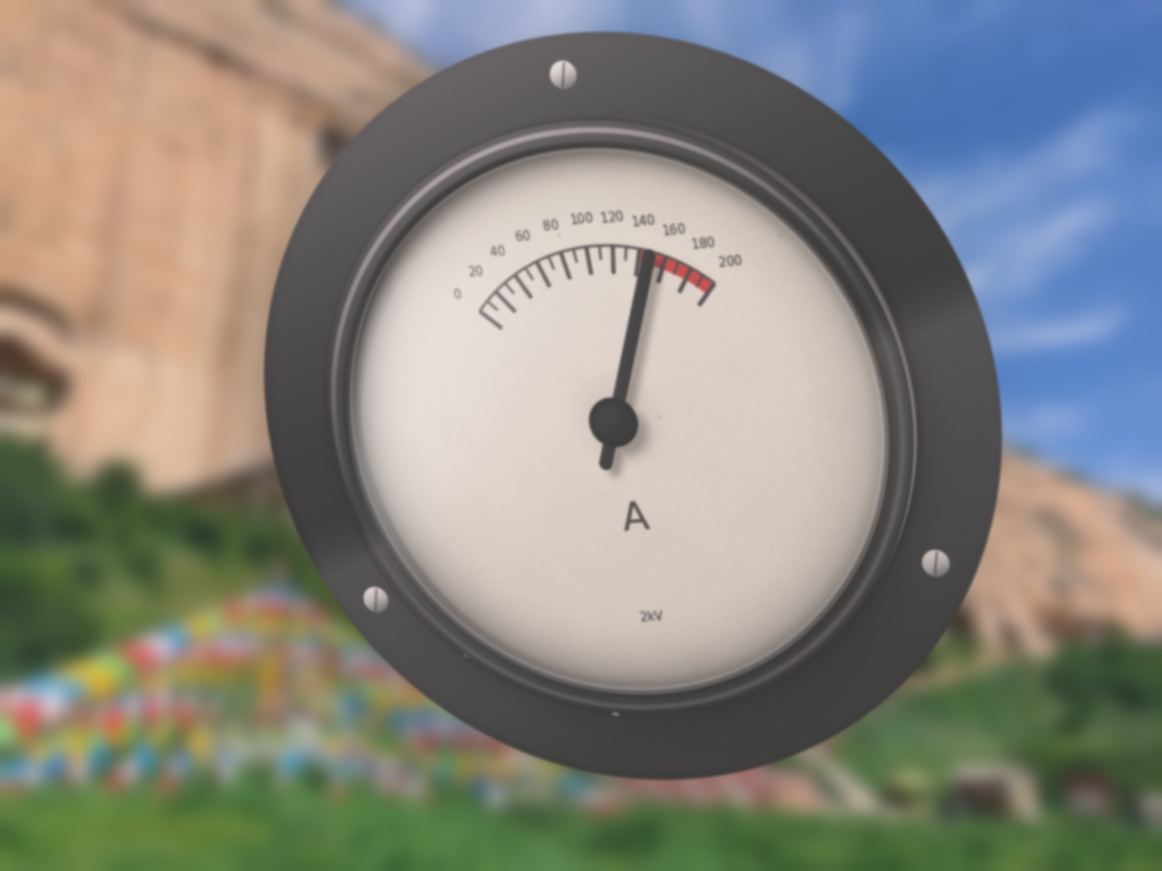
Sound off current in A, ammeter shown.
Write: 150 A
